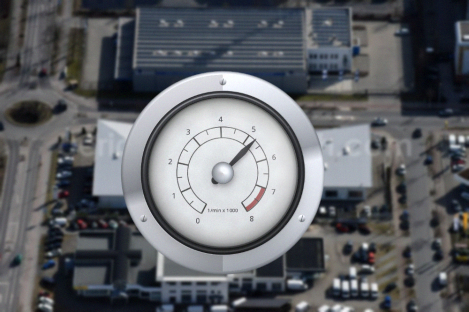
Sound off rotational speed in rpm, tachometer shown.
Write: 5250 rpm
